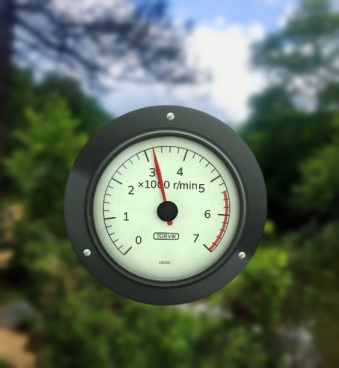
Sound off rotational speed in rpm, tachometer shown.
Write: 3200 rpm
